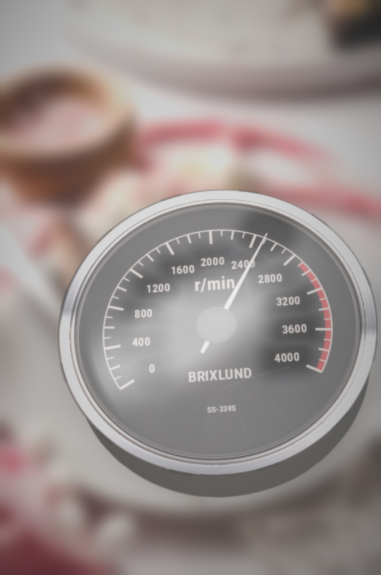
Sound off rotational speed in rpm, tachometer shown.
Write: 2500 rpm
